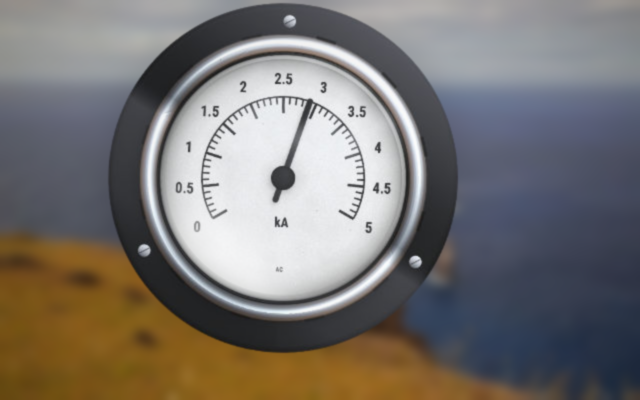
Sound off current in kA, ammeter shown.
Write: 2.9 kA
